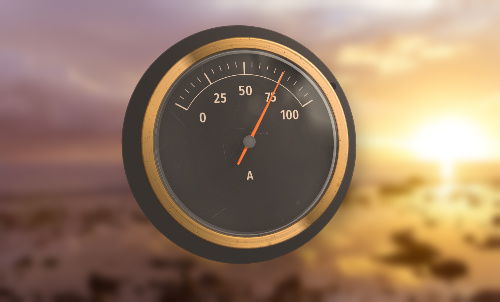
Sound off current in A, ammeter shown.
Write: 75 A
